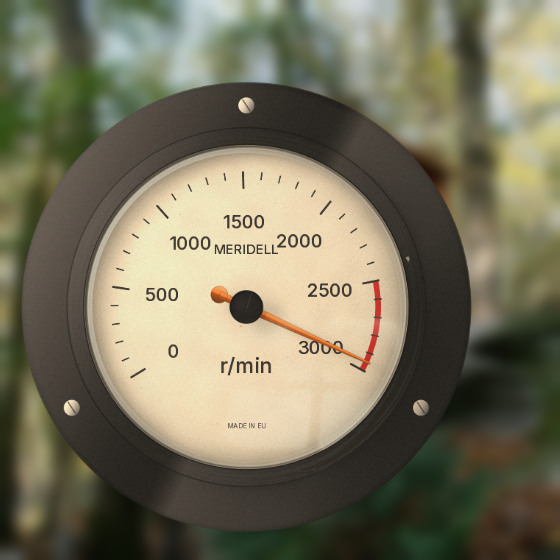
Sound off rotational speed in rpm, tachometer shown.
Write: 2950 rpm
